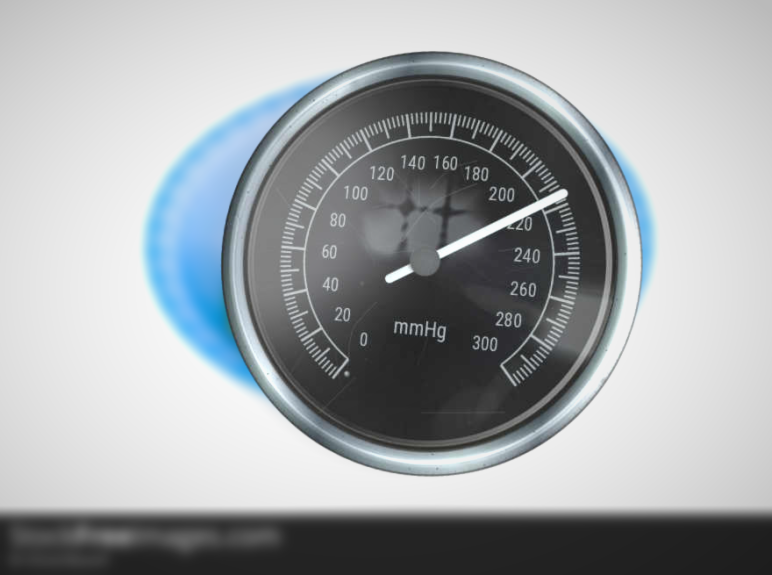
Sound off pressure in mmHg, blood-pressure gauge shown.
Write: 216 mmHg
